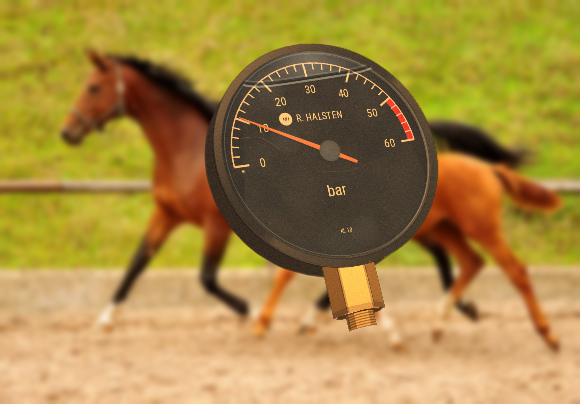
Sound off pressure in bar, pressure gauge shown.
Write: 10 bar
